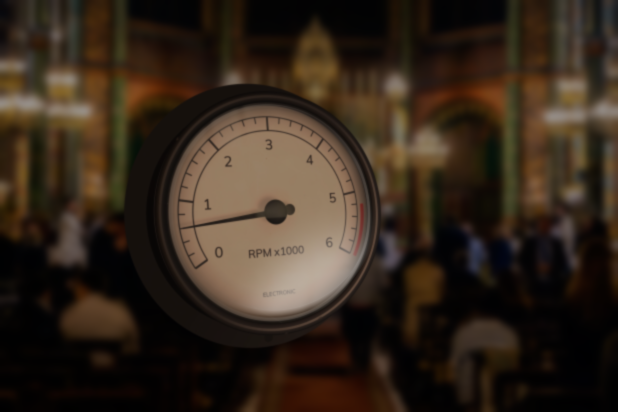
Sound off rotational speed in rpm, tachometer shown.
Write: 600 rpm
